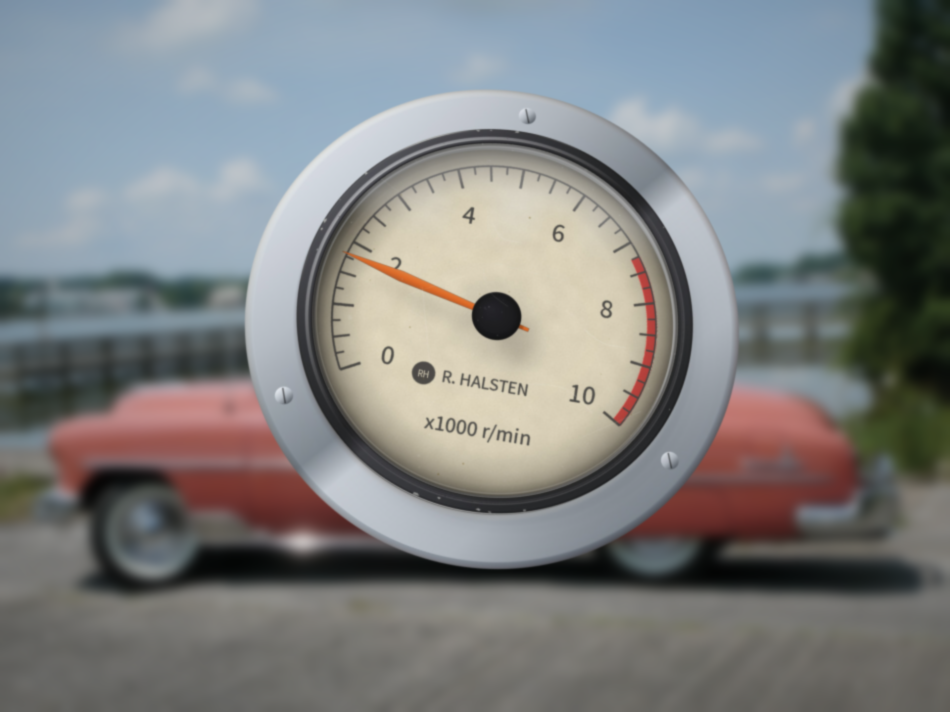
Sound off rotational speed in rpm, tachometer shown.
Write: 1750 rpm
